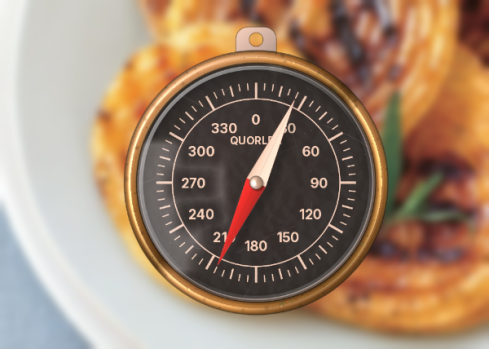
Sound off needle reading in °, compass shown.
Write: 205 °
